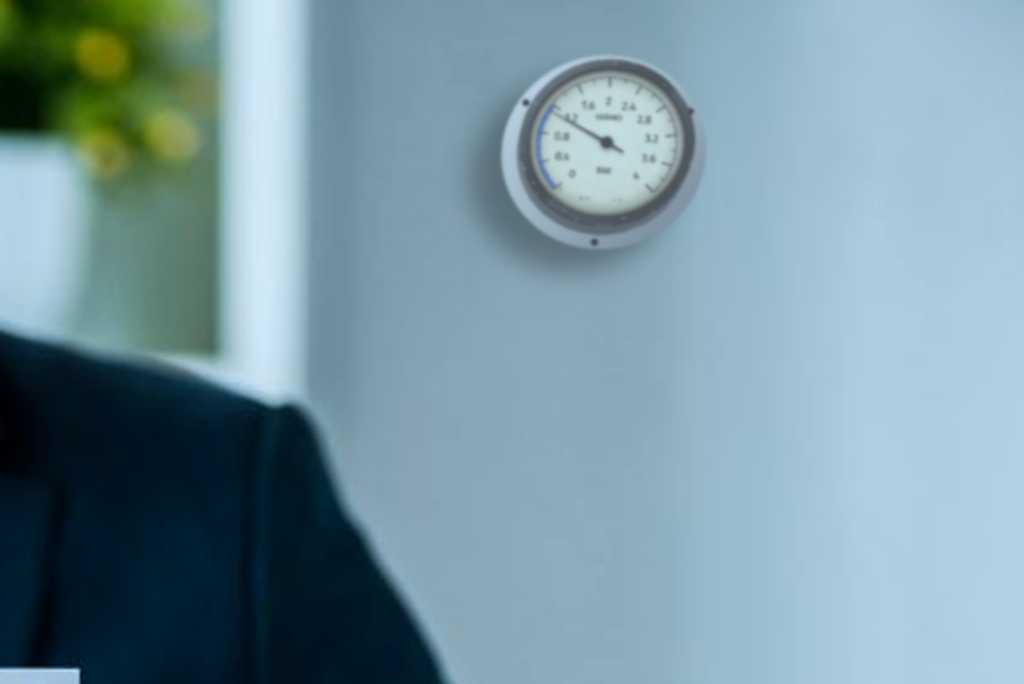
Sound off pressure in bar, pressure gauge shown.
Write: 1.1 bar
